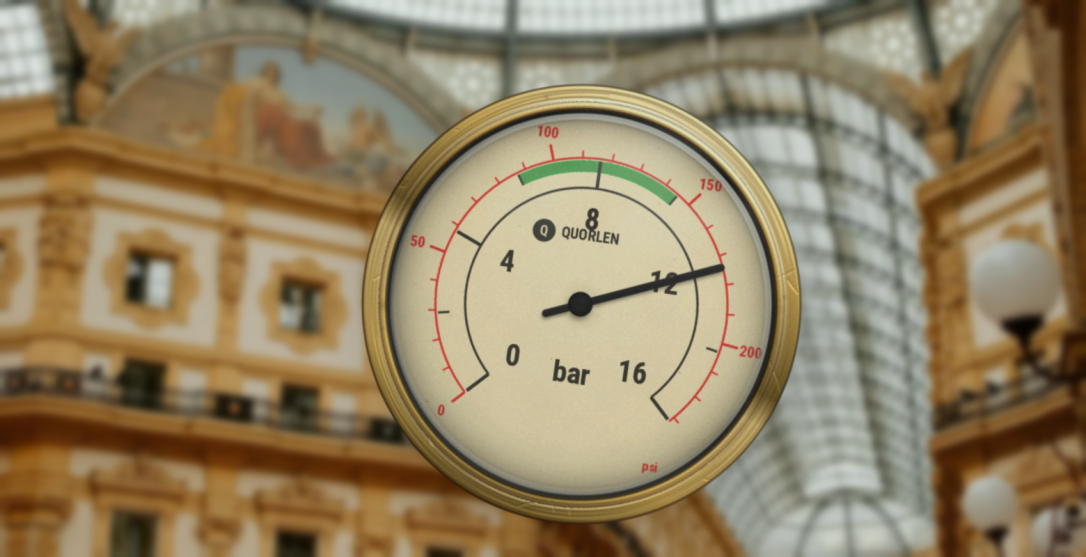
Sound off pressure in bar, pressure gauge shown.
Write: 12 bar
